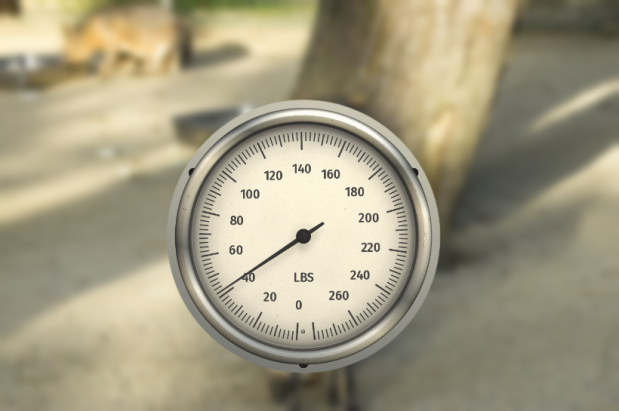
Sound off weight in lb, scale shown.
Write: 42 lb
